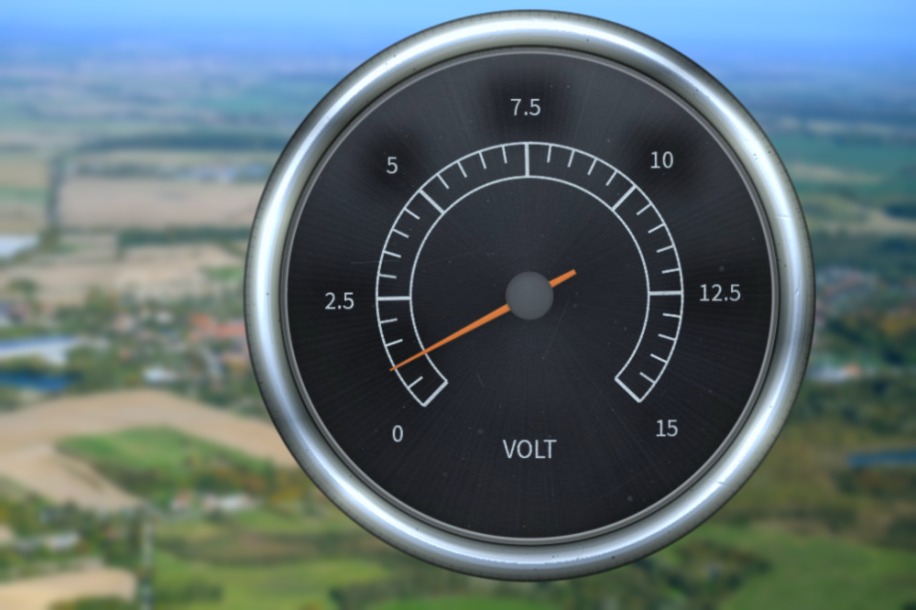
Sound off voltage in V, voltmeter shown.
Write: 1 V
